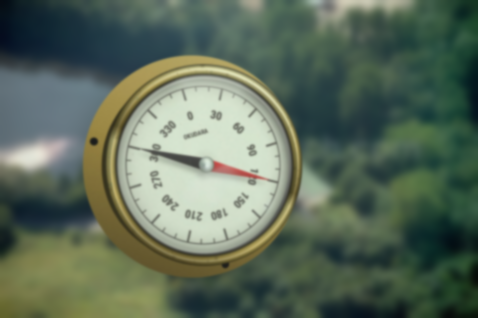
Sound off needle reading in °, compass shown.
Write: 120 °
